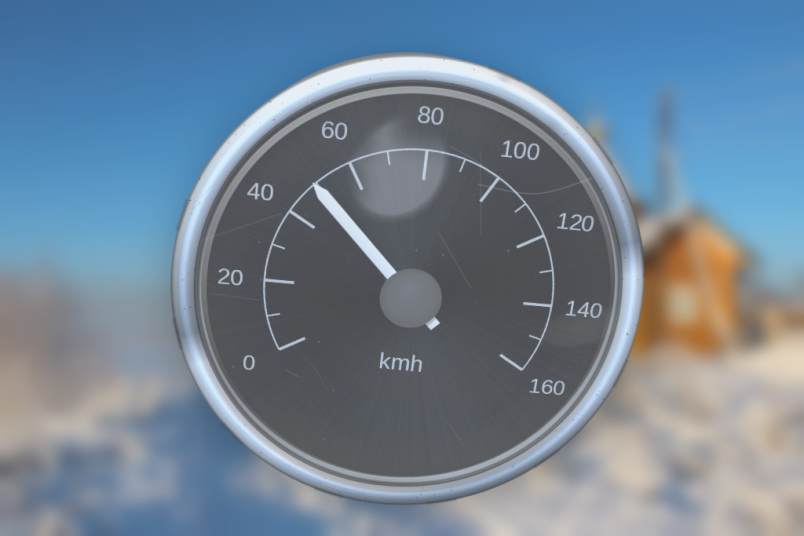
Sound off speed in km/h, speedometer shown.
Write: 50 km/h
